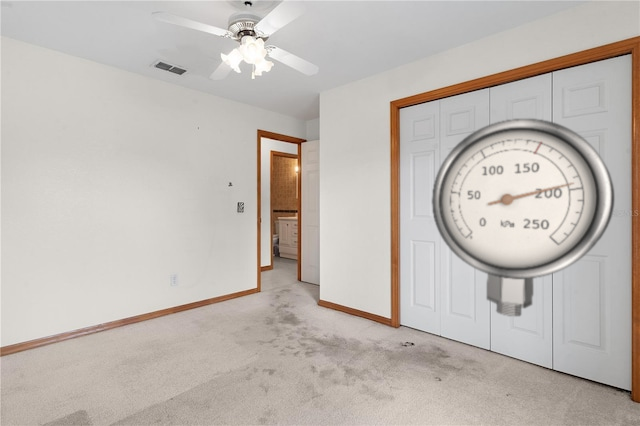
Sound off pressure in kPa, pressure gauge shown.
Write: 195 kPa
